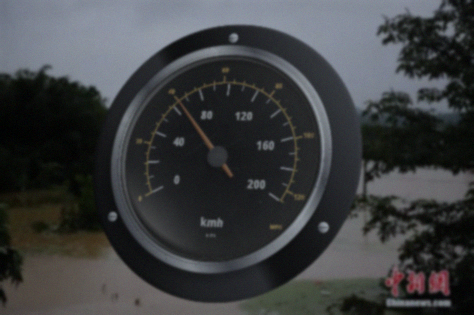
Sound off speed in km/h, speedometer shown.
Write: 65 km/h
